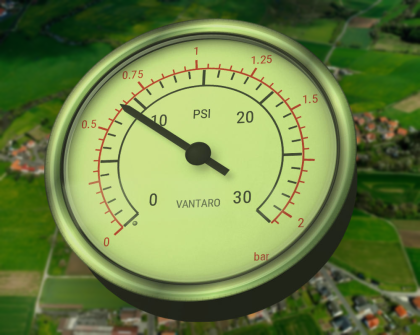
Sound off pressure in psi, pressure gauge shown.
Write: 9 psi
